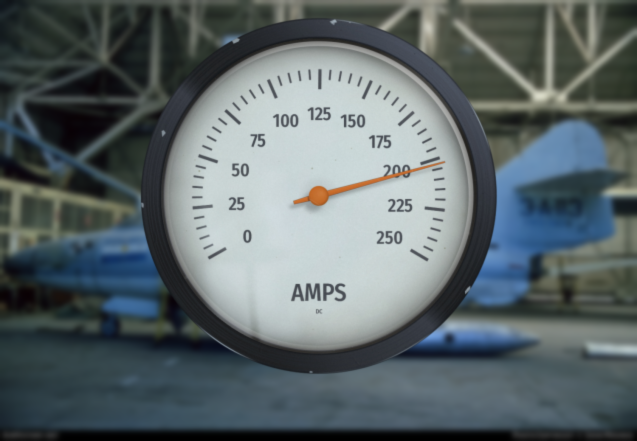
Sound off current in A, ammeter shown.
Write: 202.5 A
